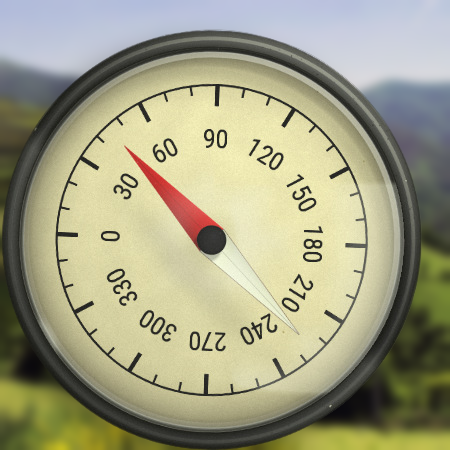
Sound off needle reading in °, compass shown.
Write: 45 °
